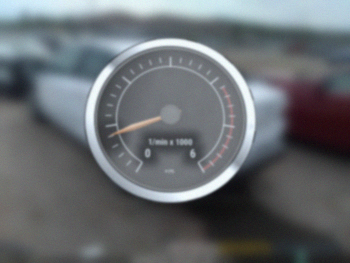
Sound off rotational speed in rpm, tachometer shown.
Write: 800 rpm
